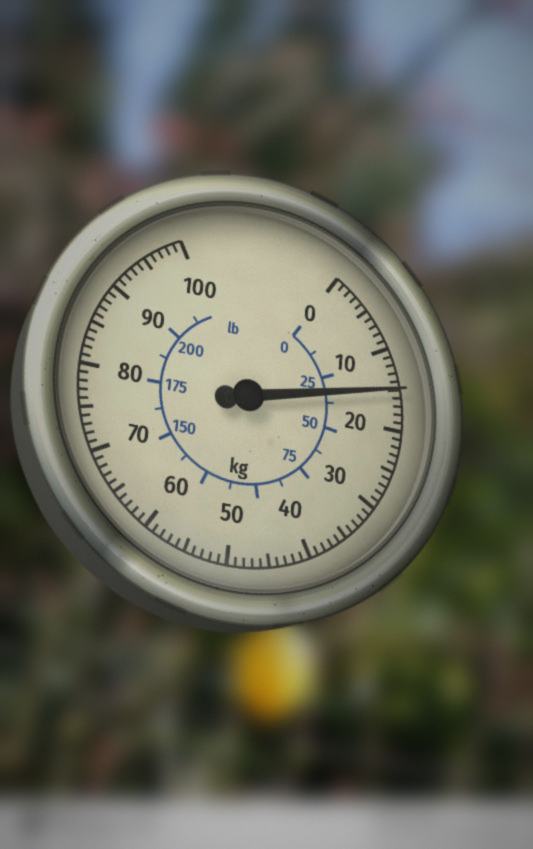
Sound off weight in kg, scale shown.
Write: 15 kg
